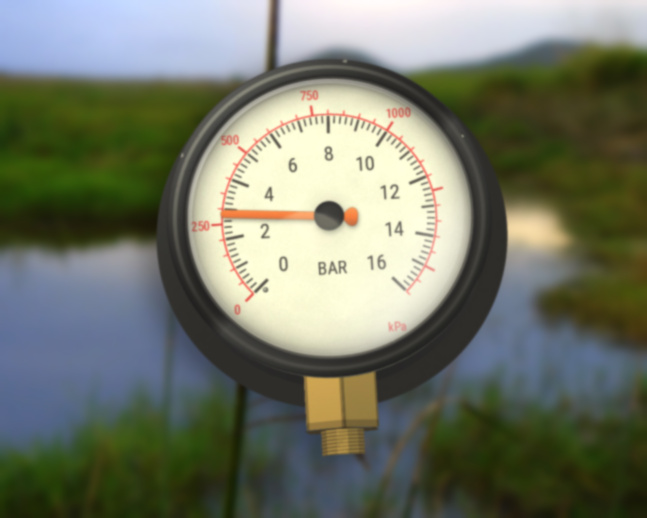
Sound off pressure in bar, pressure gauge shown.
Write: 2.8 bar
